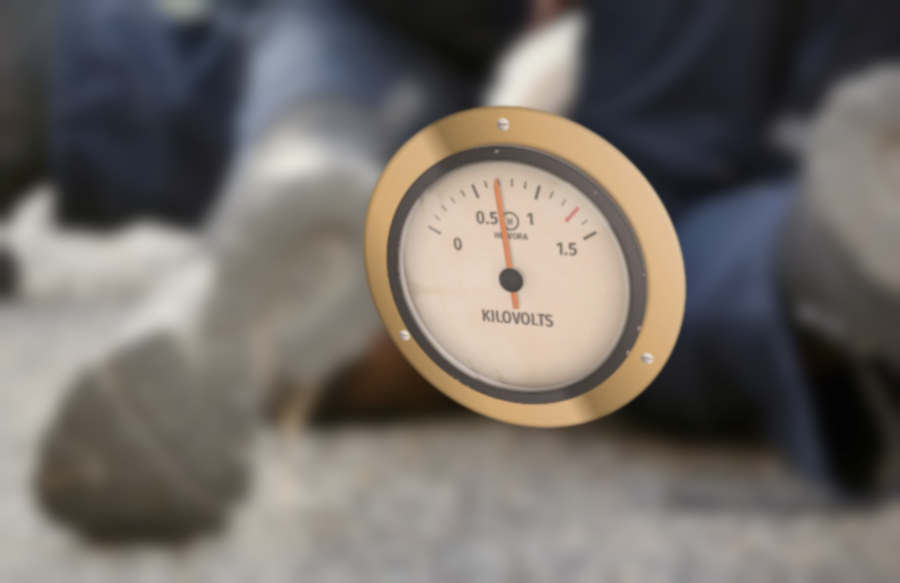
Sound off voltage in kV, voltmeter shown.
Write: 0.7 kV
